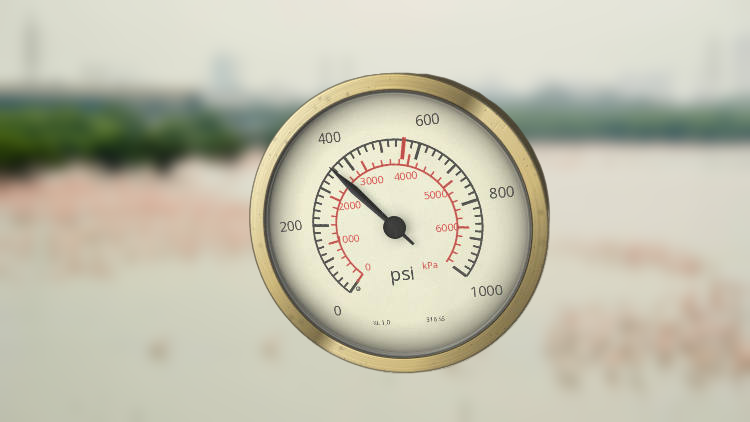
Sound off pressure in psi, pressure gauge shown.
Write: 360 psi
